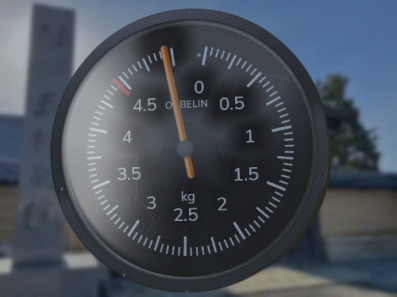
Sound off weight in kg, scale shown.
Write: 4.95 kg
